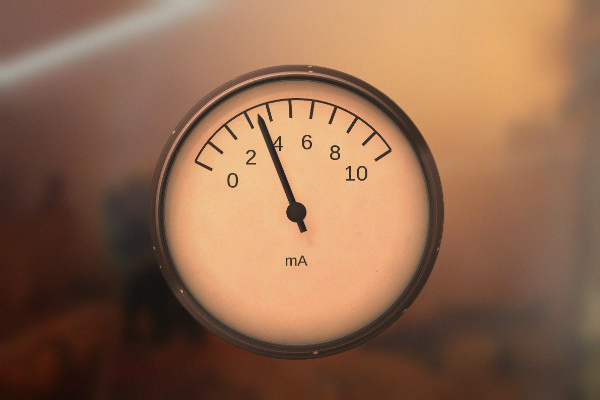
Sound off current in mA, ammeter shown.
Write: 3.5 mA
